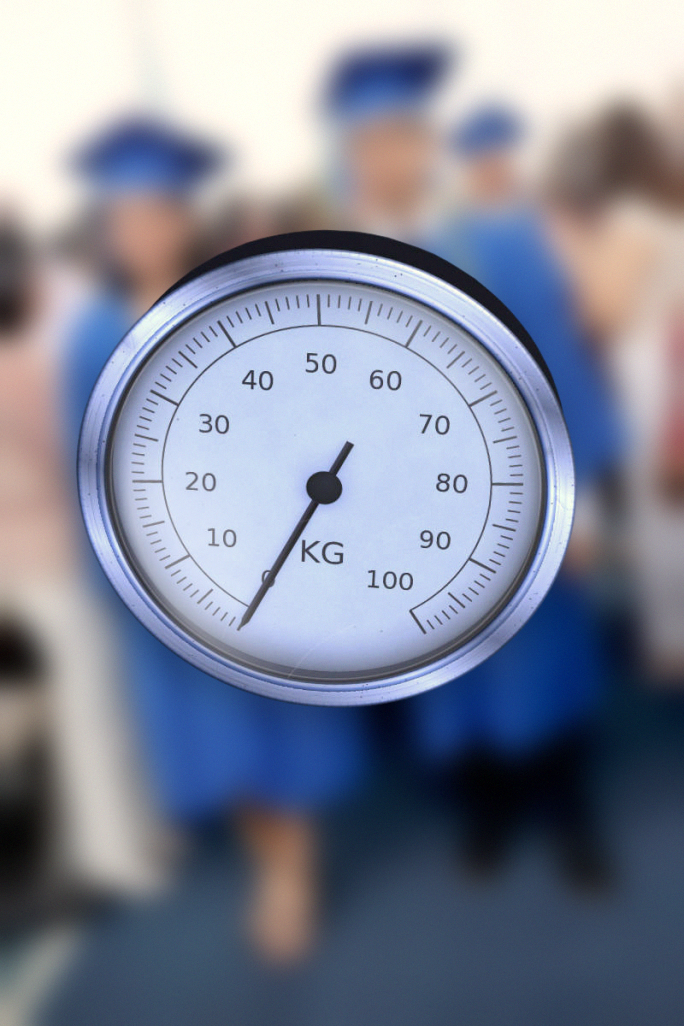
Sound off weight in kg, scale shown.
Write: 0 kg
